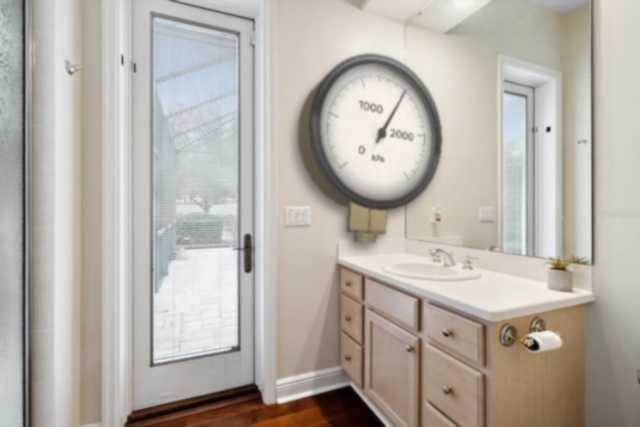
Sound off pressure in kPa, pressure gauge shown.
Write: 1500 kPa
